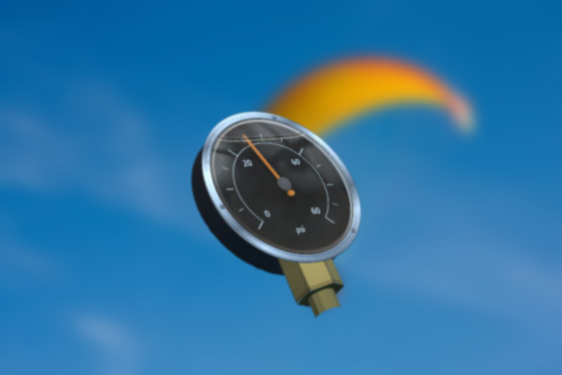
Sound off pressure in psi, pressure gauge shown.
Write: 25 psi
